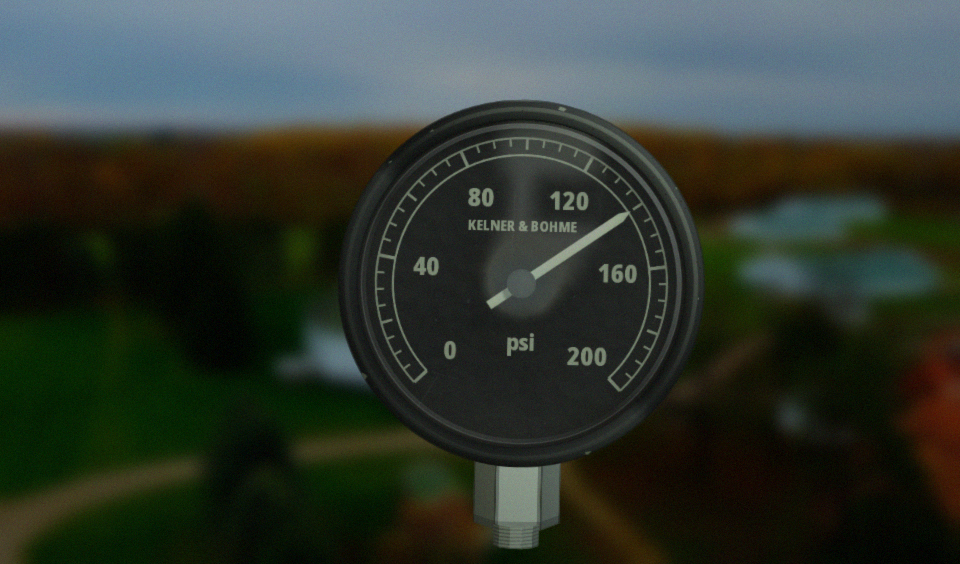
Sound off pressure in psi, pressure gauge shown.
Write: 140 psi
